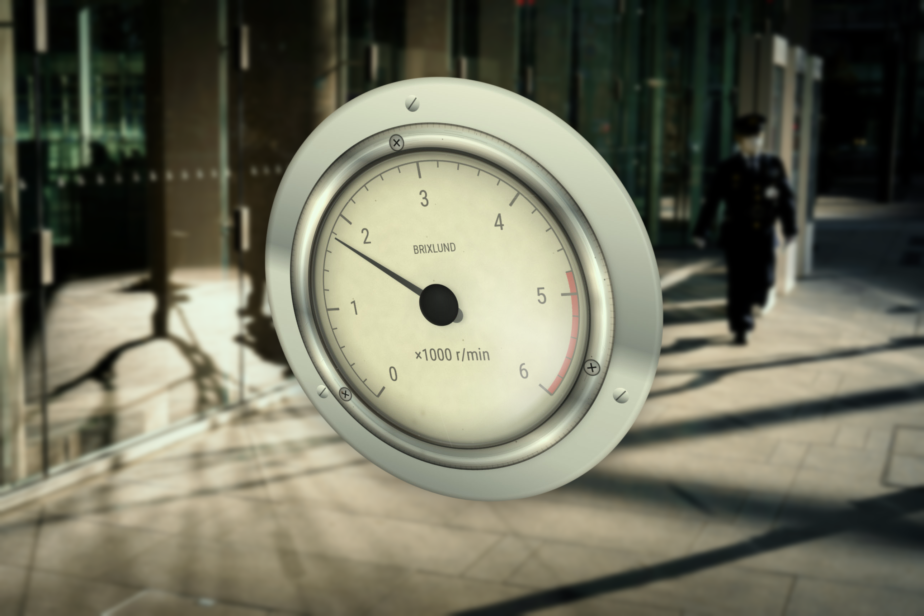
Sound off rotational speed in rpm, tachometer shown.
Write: 1800 rpm
